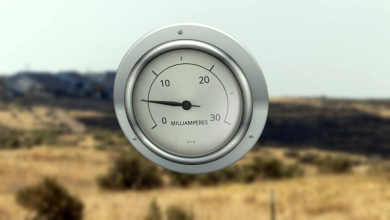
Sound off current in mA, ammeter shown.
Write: 5 mA
